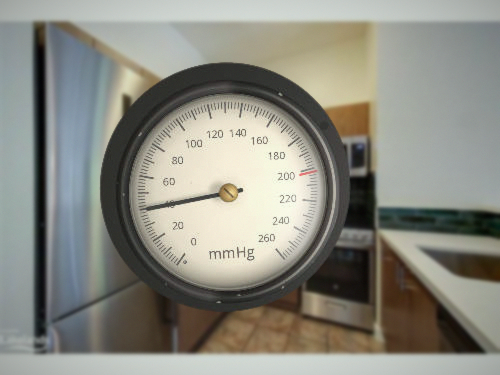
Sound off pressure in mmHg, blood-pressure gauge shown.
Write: 40 mmHg
